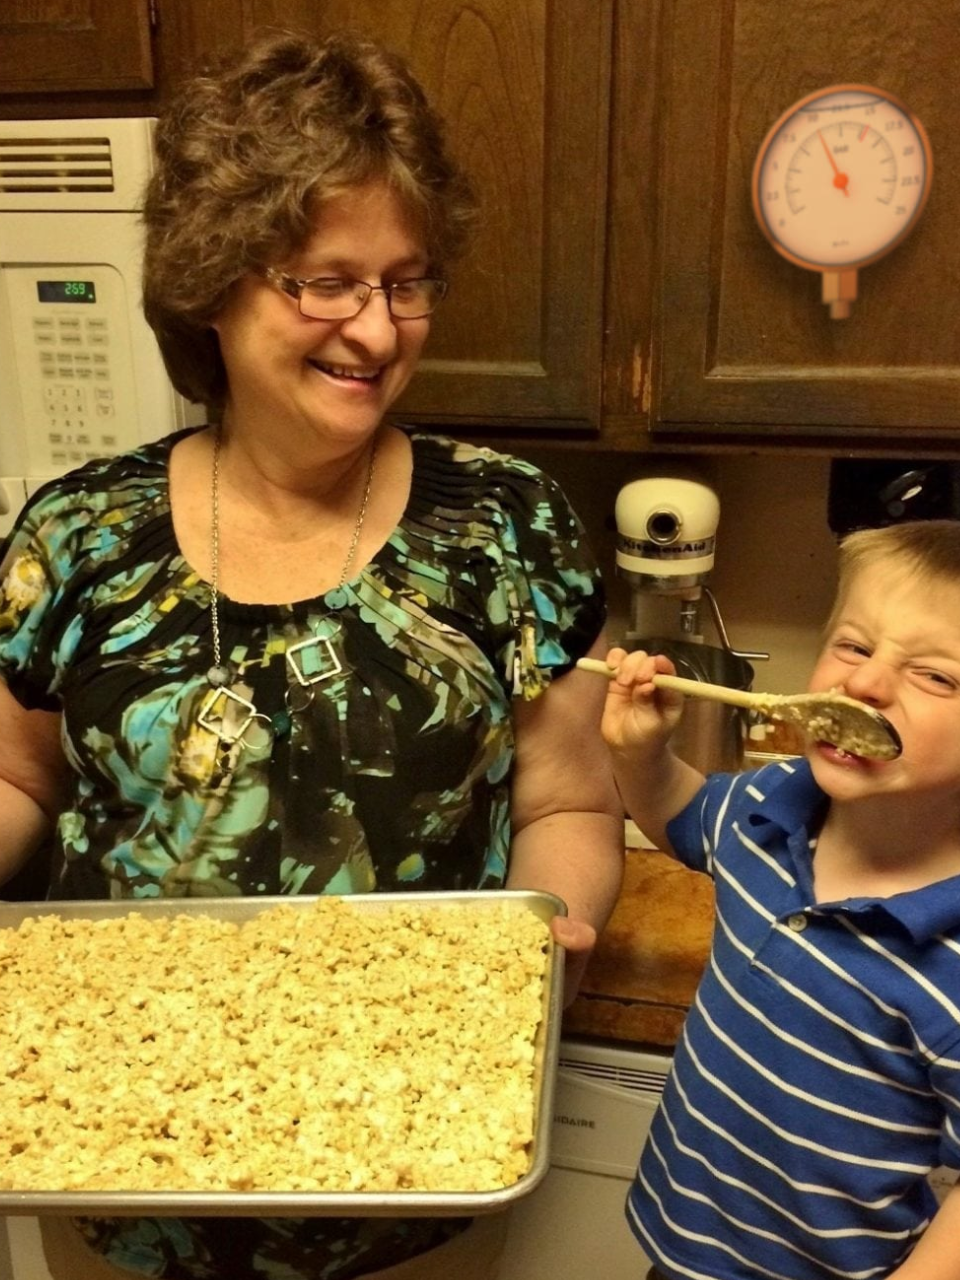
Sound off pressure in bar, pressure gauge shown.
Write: 10 bar
